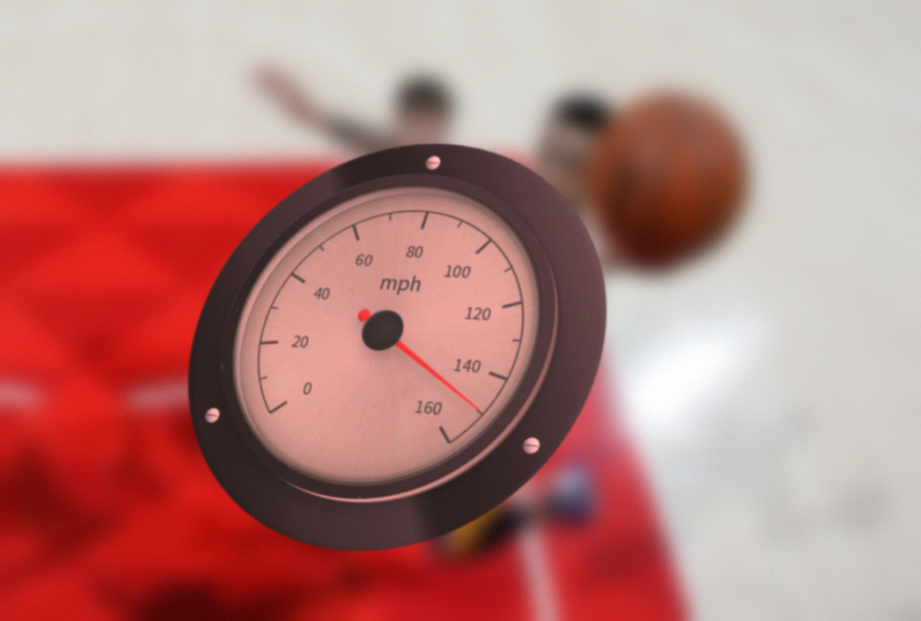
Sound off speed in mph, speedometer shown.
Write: 150 mph
